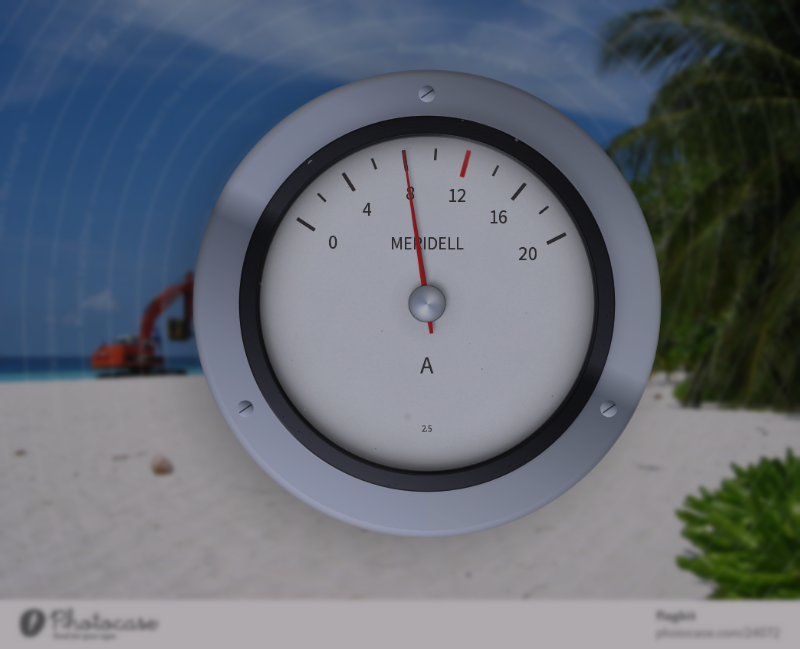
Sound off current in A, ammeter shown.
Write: 8 A
